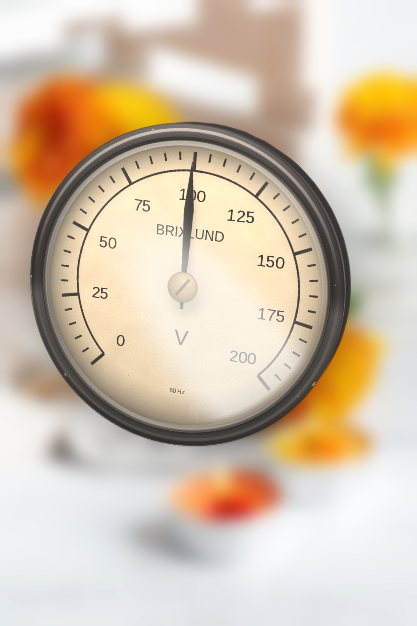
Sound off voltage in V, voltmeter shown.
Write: 100 V
